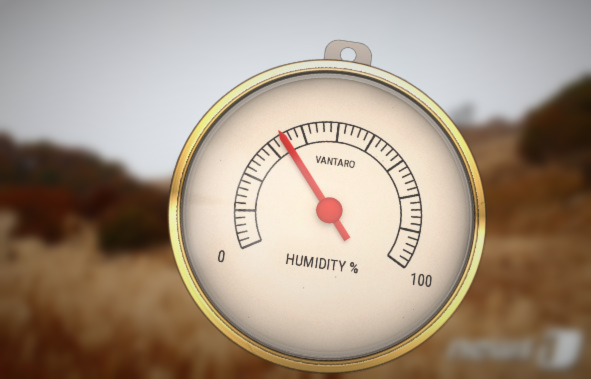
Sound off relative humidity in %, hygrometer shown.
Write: 34 %
